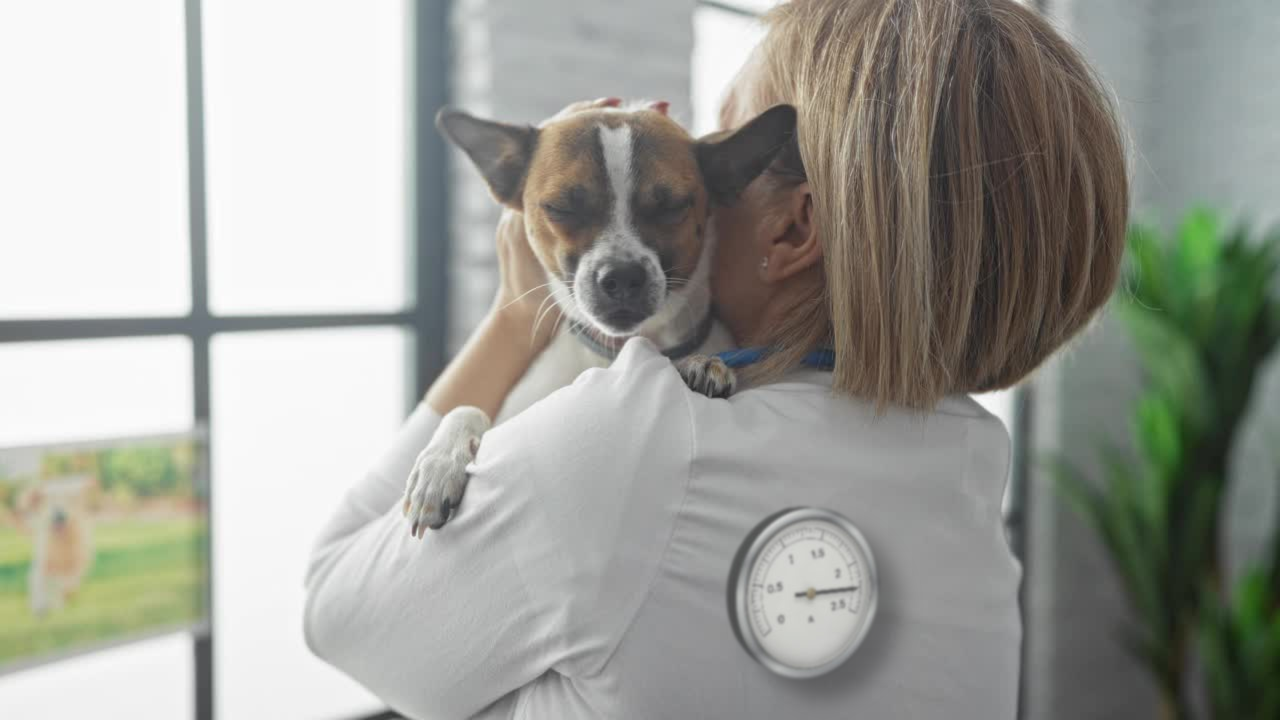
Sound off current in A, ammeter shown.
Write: 2.25 A
